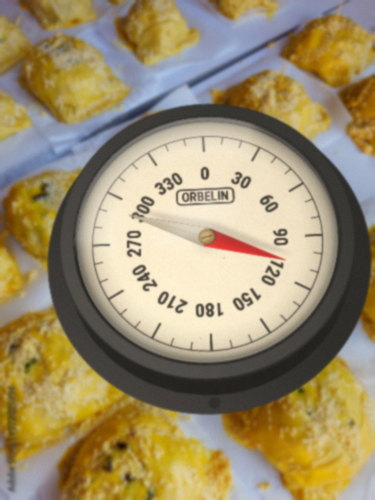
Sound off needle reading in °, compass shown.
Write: 110 °
